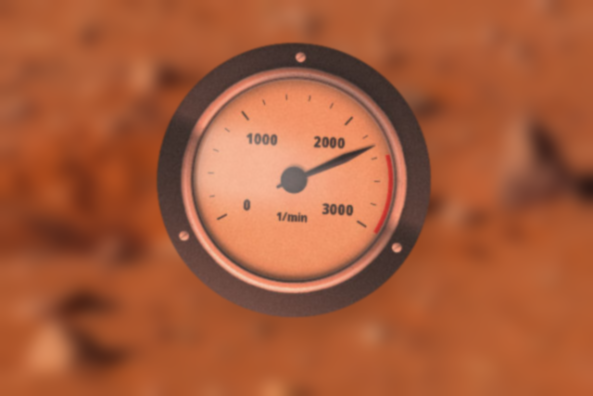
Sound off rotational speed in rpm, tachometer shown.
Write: 2300 rpm
